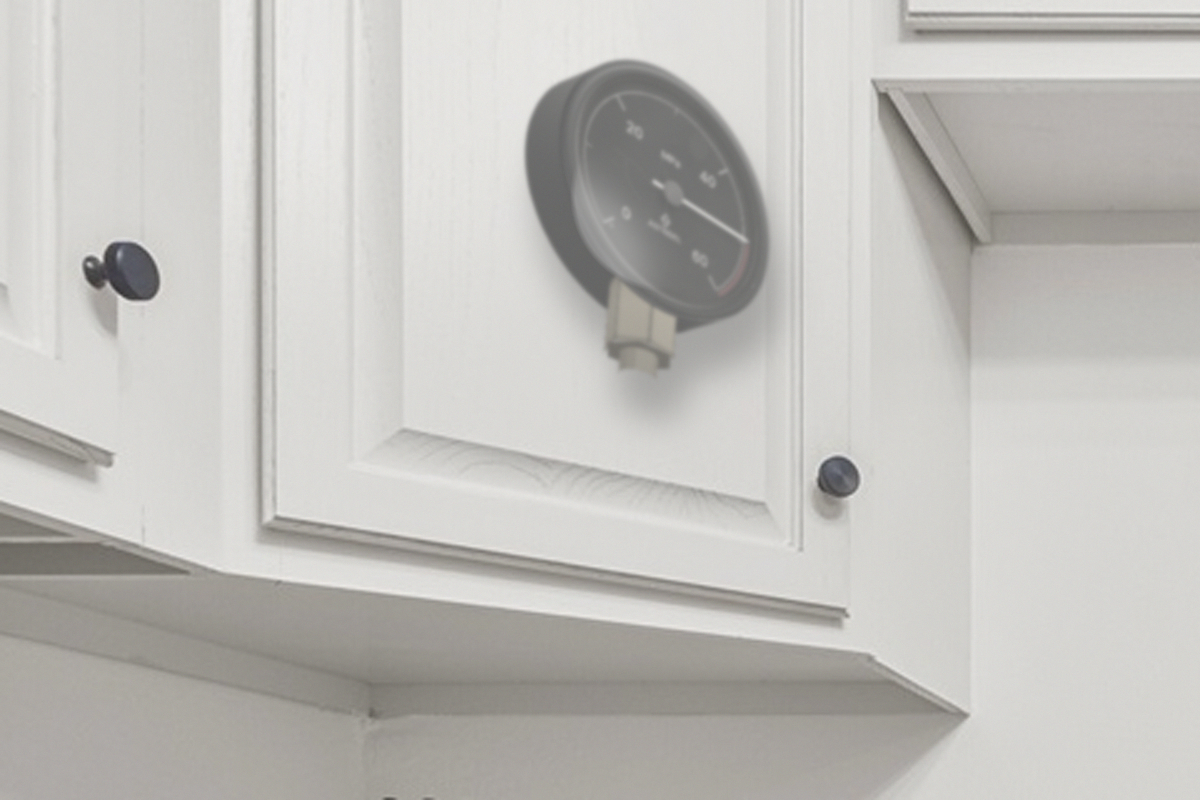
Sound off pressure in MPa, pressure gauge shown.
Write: 50 MPa
